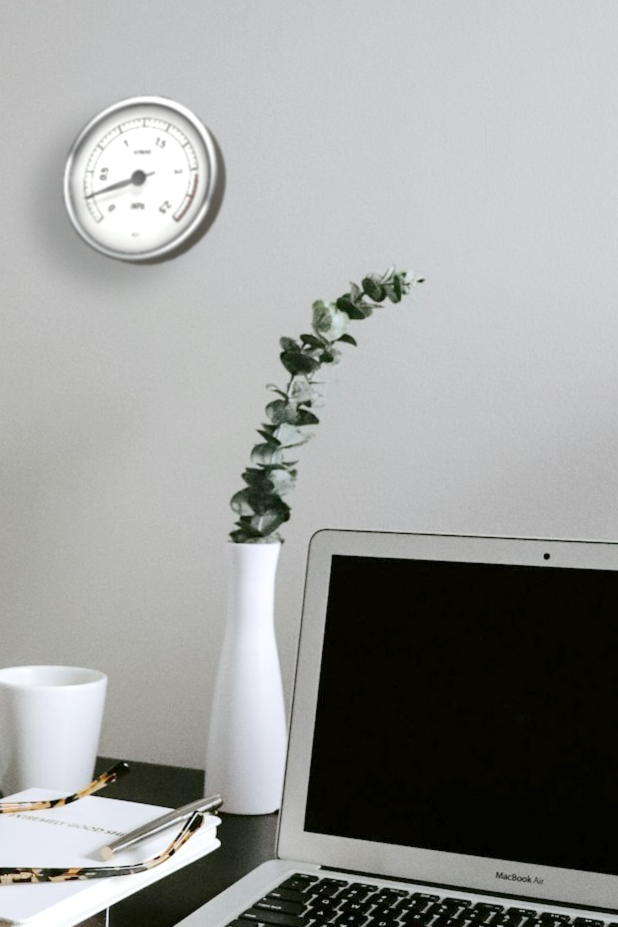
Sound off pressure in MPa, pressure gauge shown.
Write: 0.25 MPa
